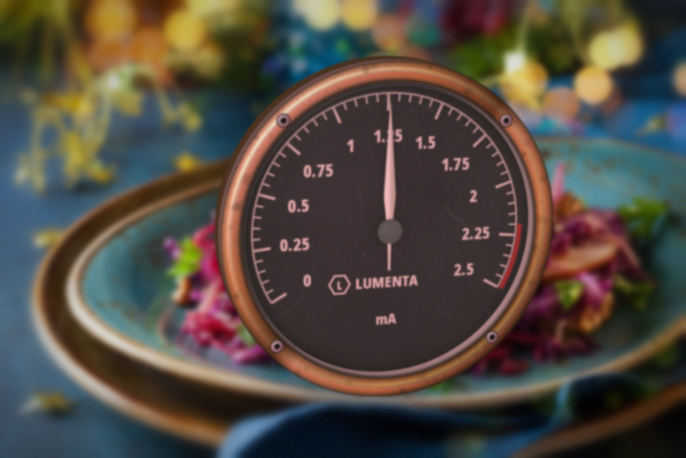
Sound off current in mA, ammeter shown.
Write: 1.25 mA
